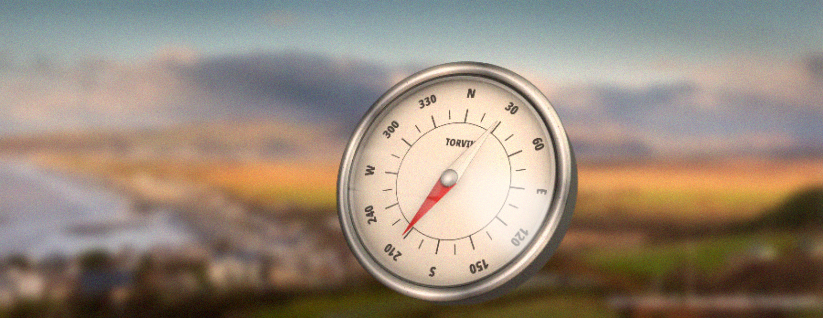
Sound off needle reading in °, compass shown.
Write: 210 °
